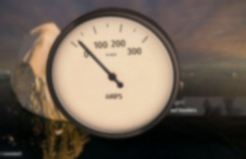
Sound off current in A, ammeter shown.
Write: 25 A
